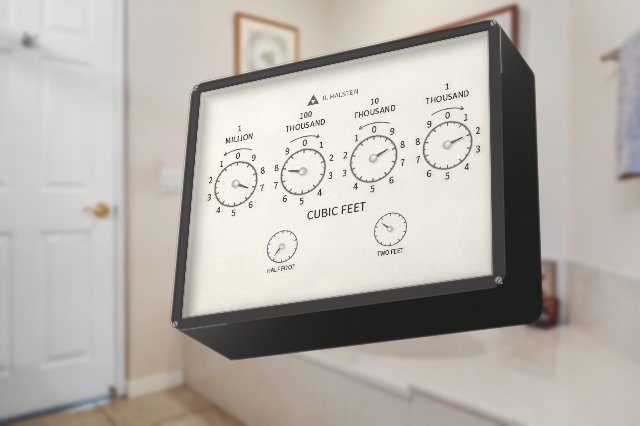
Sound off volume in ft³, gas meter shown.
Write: 678200 ft³
